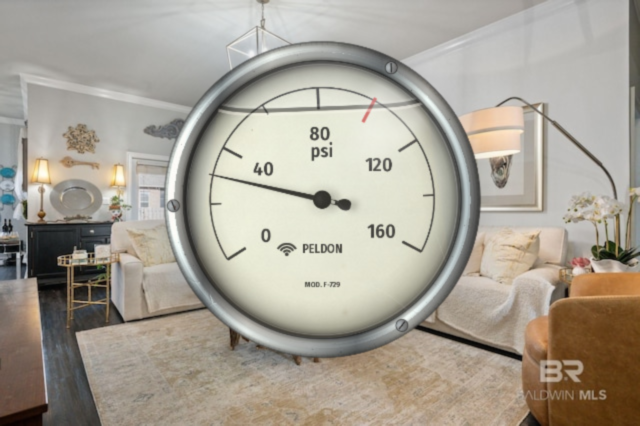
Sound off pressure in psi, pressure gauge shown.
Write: 30 psi
